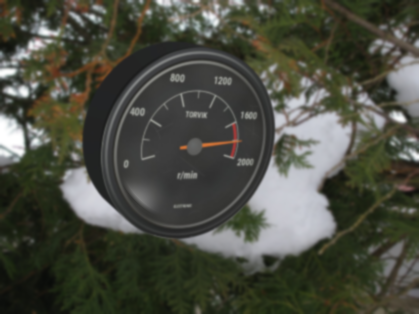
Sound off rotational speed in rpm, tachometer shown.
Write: 1800 rpm
